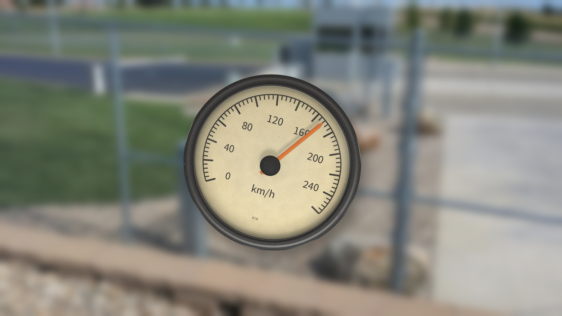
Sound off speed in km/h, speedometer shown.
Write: 168 km/h
